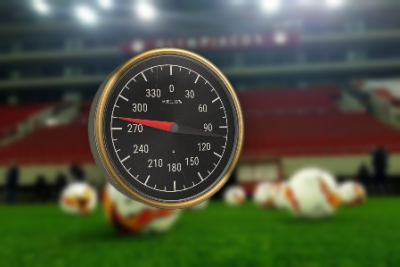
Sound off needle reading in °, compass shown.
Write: 280 °
